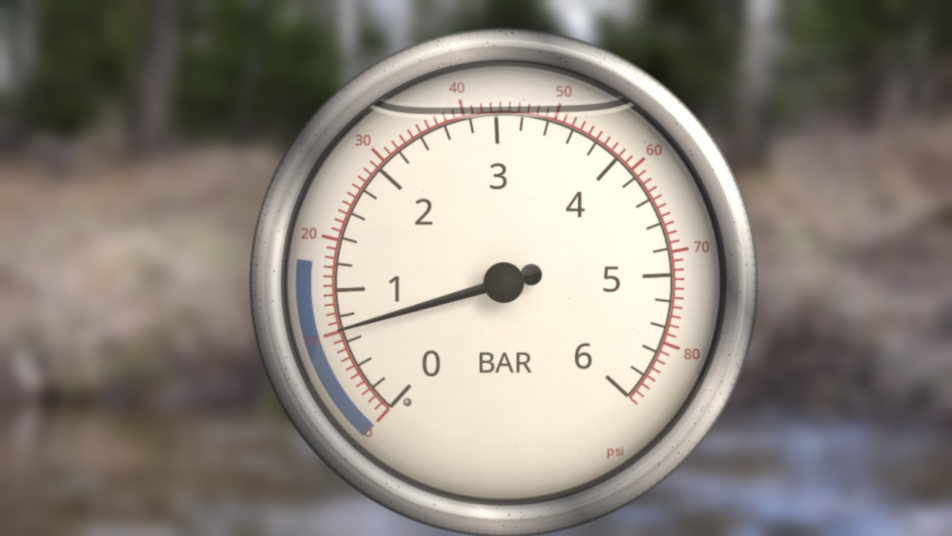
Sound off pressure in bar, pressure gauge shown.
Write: 0.7 bar
